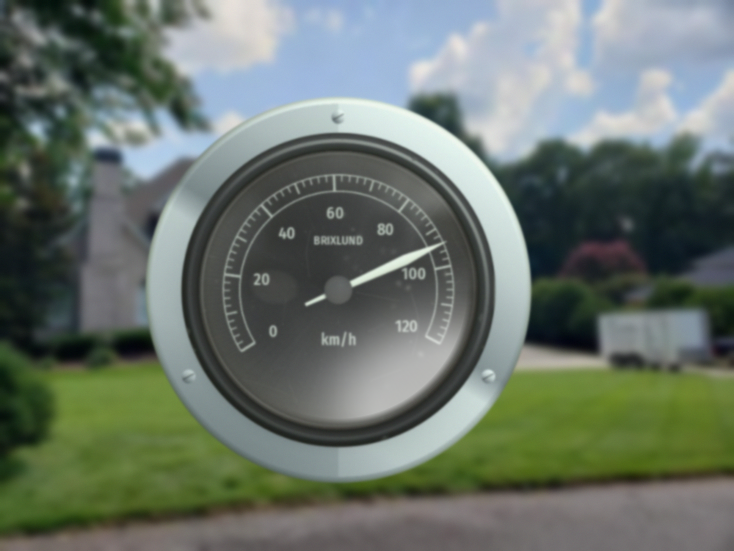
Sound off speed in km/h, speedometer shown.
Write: 94 km/h
